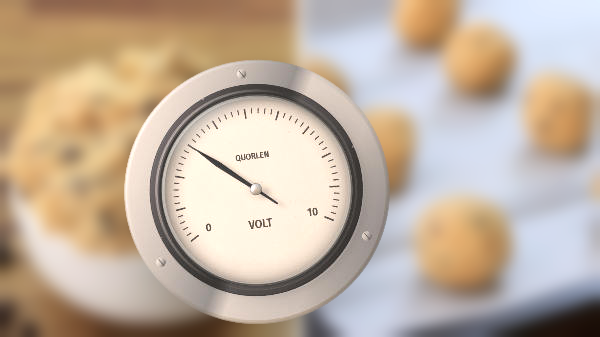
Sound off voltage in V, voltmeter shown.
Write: 3 V
